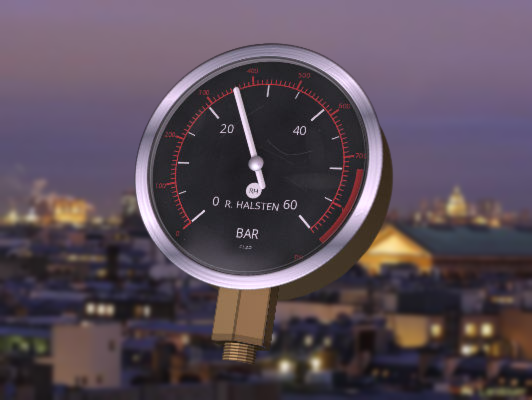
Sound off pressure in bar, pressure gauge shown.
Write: 25 bar
